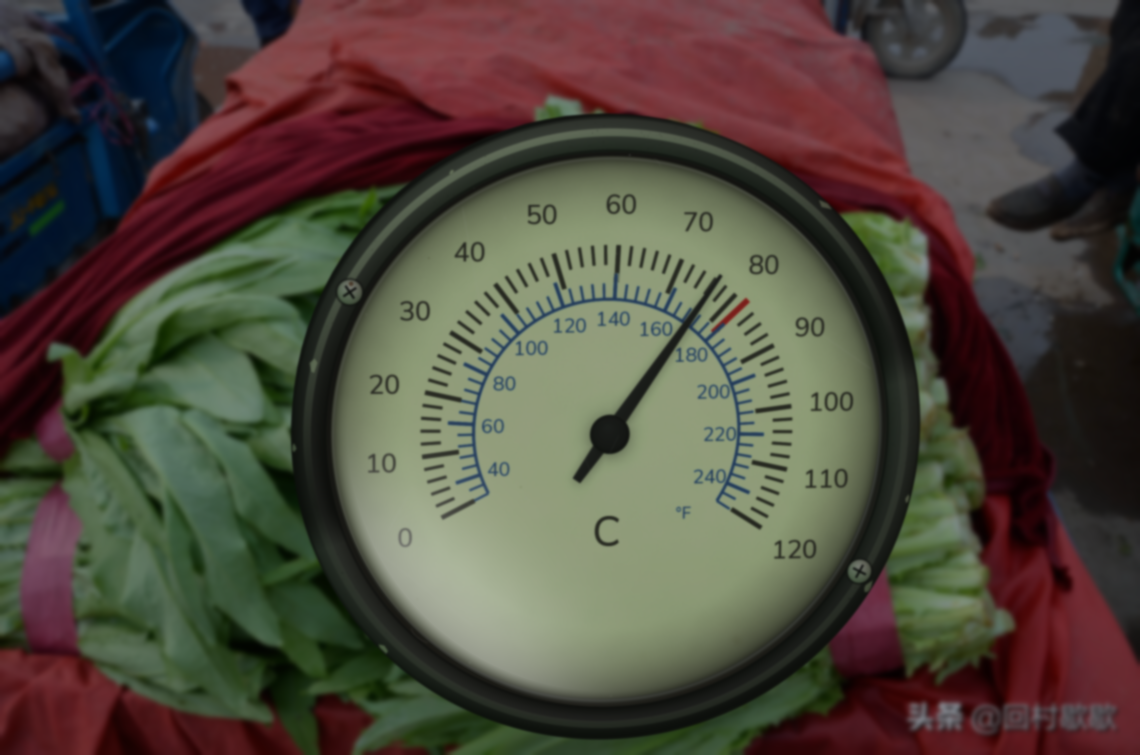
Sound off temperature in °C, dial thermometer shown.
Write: 76 °C
